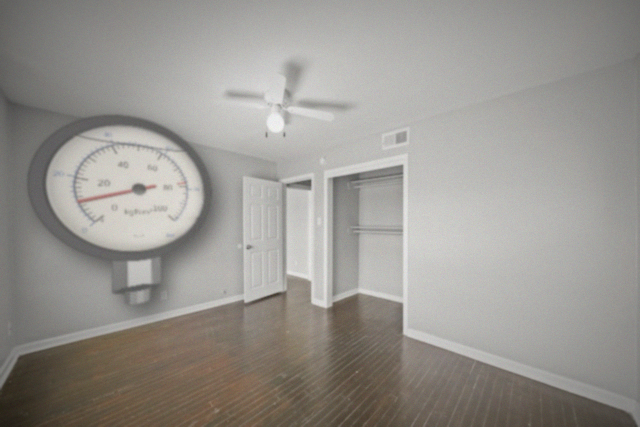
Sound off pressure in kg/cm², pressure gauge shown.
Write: 10 kg/cm²
